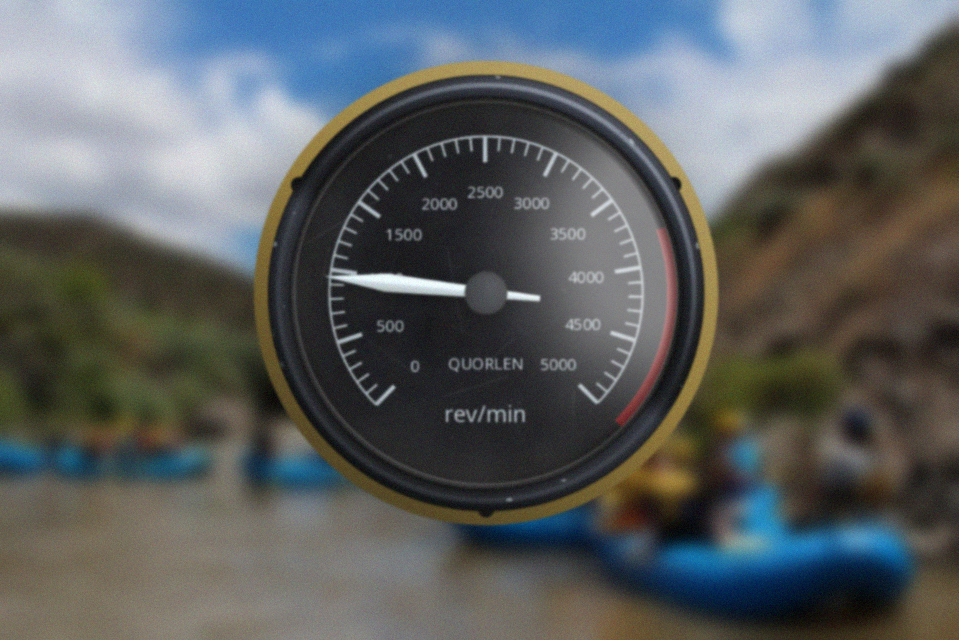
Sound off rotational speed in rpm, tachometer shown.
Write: 950 rpm
